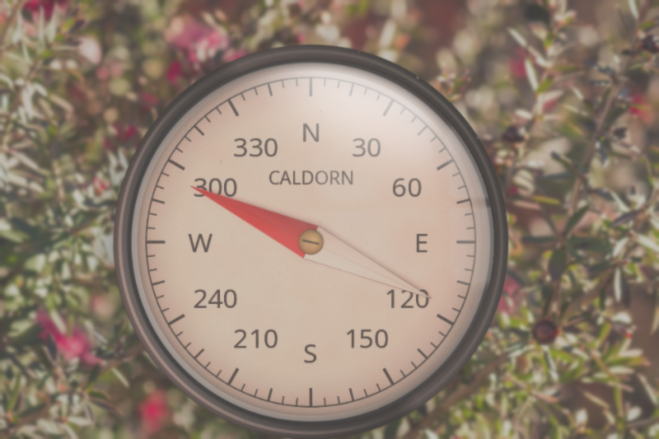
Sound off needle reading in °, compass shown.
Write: 295 °
